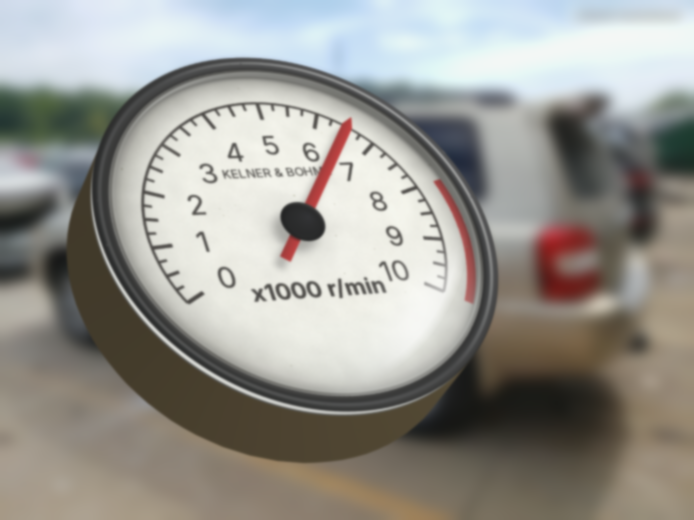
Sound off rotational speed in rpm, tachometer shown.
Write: 6500 rpm
